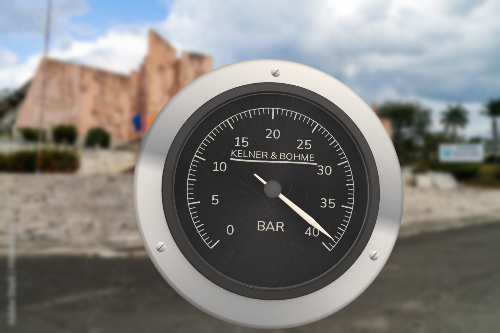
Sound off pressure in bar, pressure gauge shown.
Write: 39 bar
